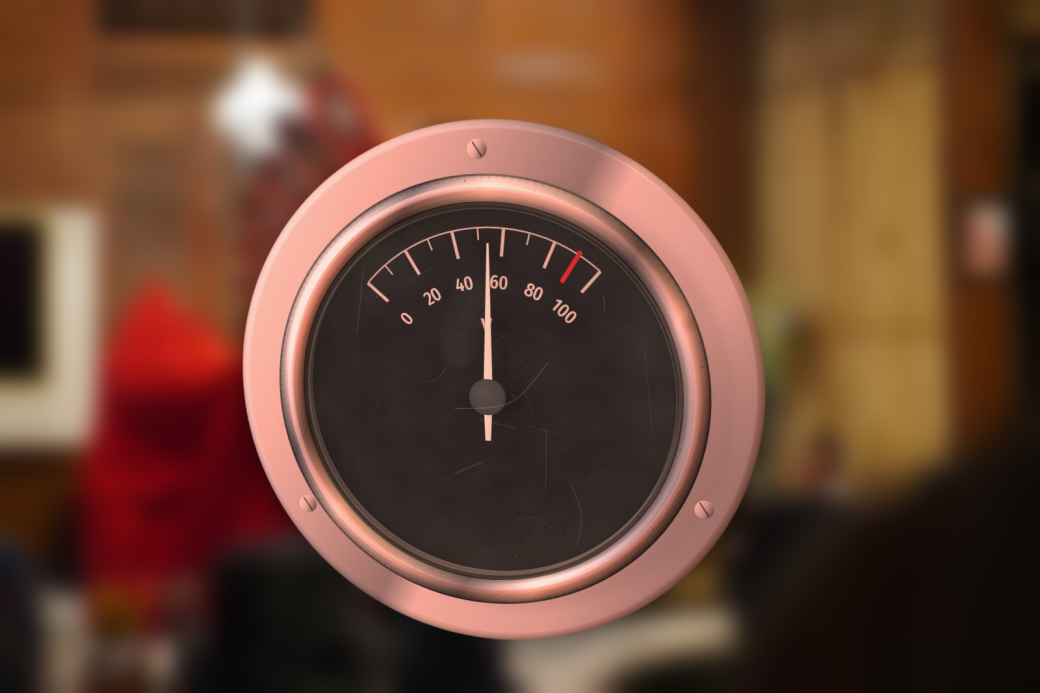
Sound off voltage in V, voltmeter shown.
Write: 55 V
